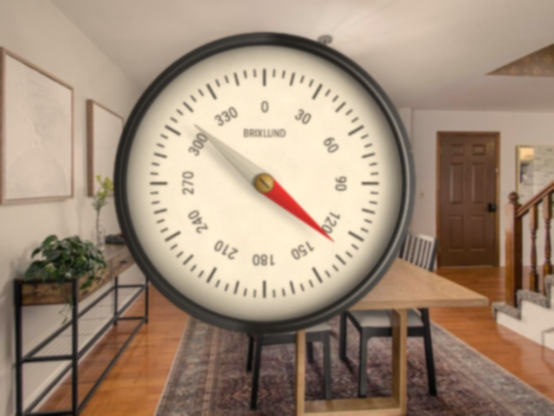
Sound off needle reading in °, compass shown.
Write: 130 °
